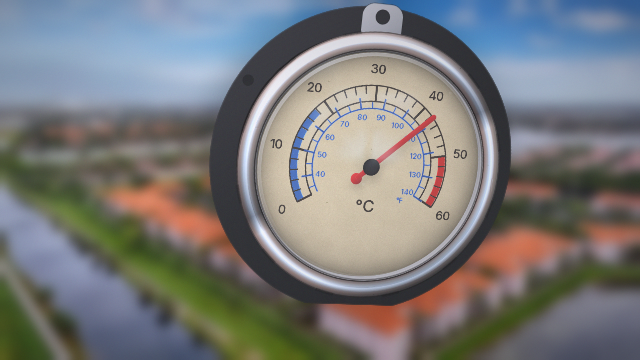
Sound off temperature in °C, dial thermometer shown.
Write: 42 °C
